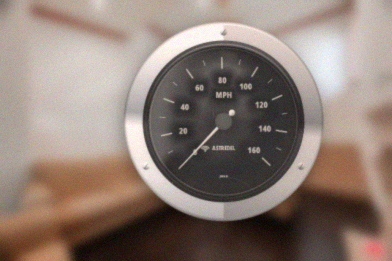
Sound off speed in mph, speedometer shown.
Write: 0 mph
